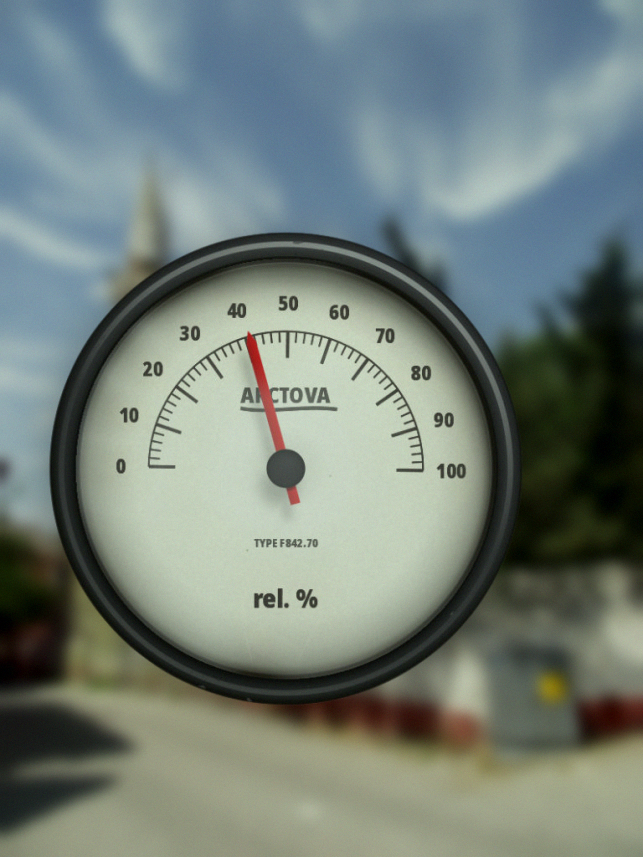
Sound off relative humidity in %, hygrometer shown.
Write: 41 %
